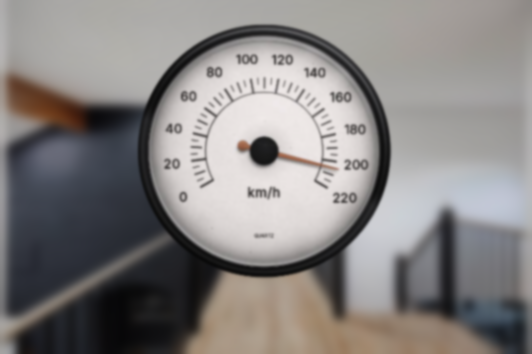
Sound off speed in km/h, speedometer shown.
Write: 205 km/h
